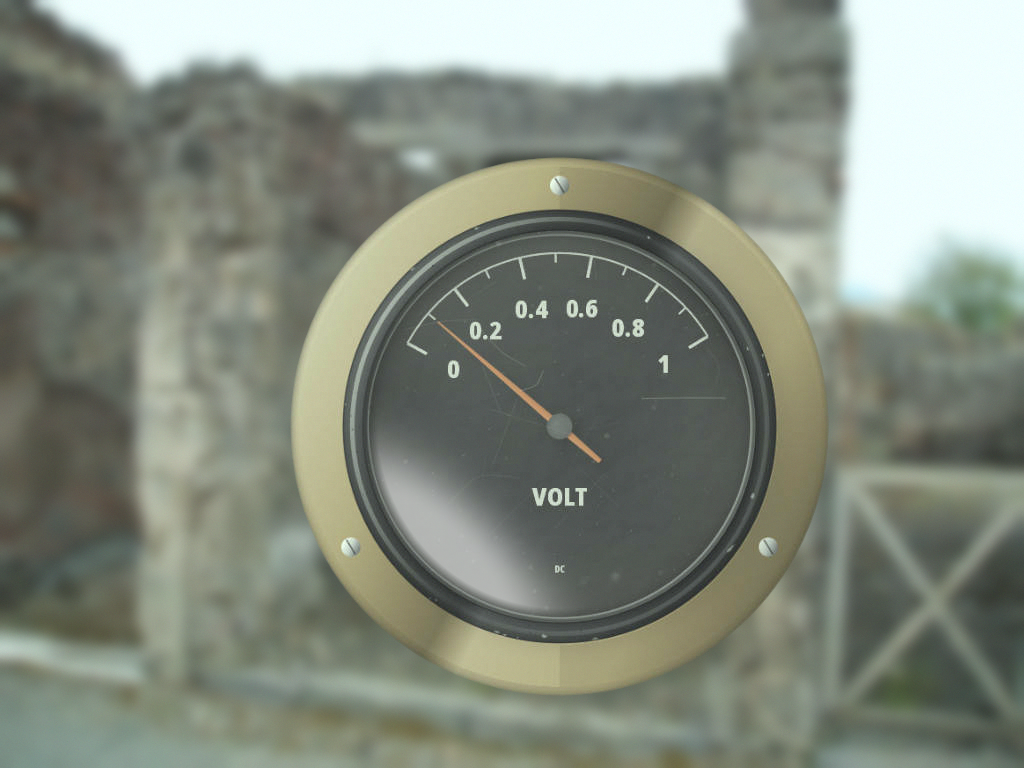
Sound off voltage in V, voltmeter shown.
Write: 0.1 V
